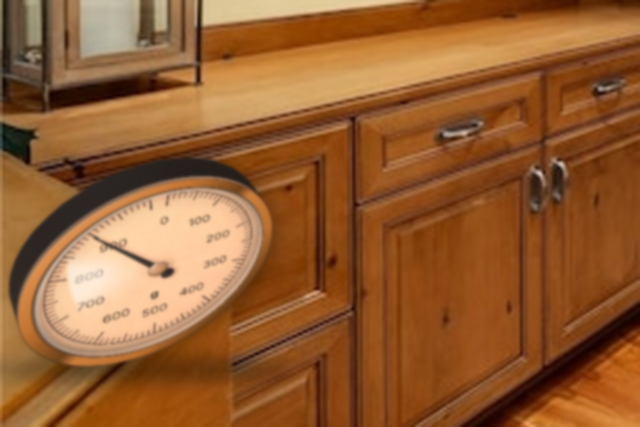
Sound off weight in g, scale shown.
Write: 900 g
